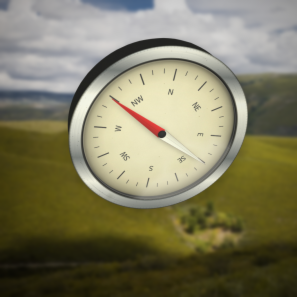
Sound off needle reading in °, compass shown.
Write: 300 °
